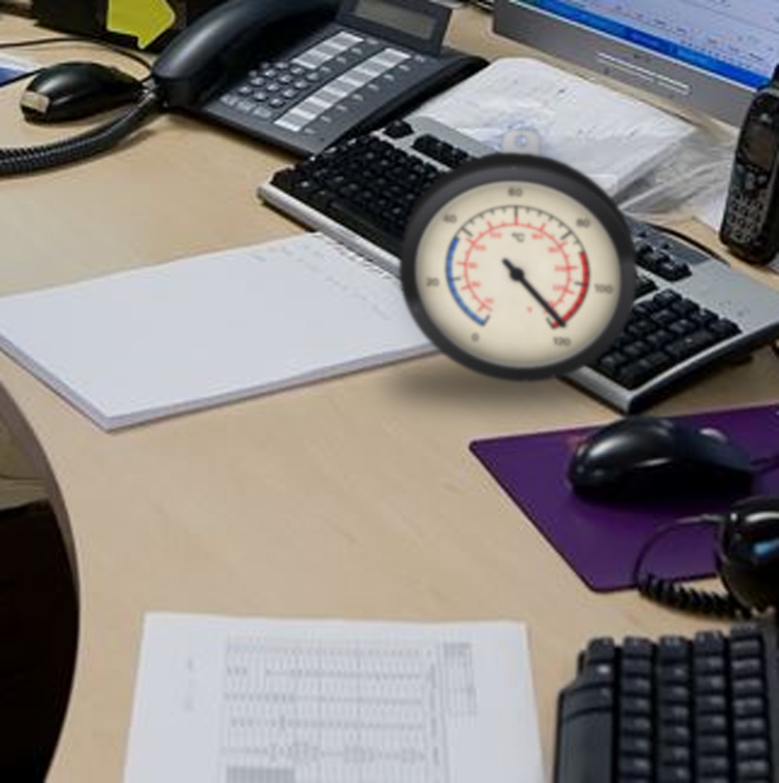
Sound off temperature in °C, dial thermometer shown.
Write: 116 °C
